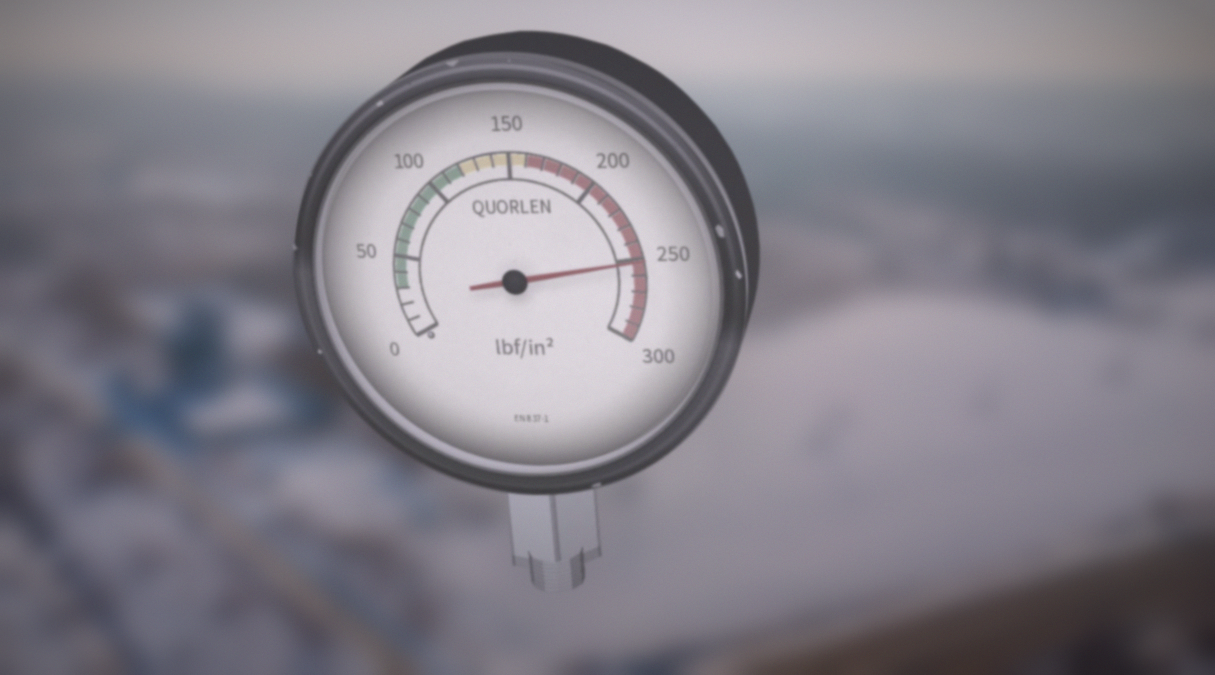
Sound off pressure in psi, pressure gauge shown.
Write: 250 psi
